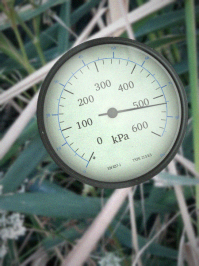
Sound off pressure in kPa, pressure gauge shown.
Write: 520 kPa
